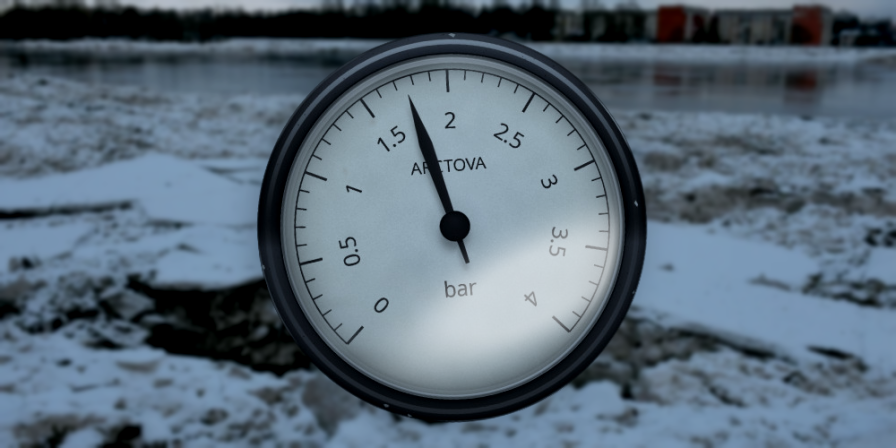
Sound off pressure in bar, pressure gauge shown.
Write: 1.75 bar
